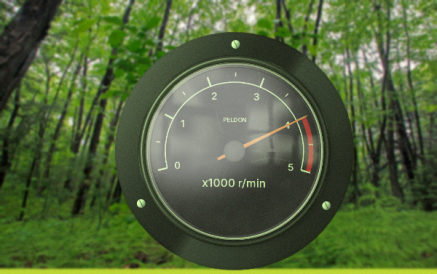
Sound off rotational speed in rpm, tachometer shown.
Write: 4000 rpm
